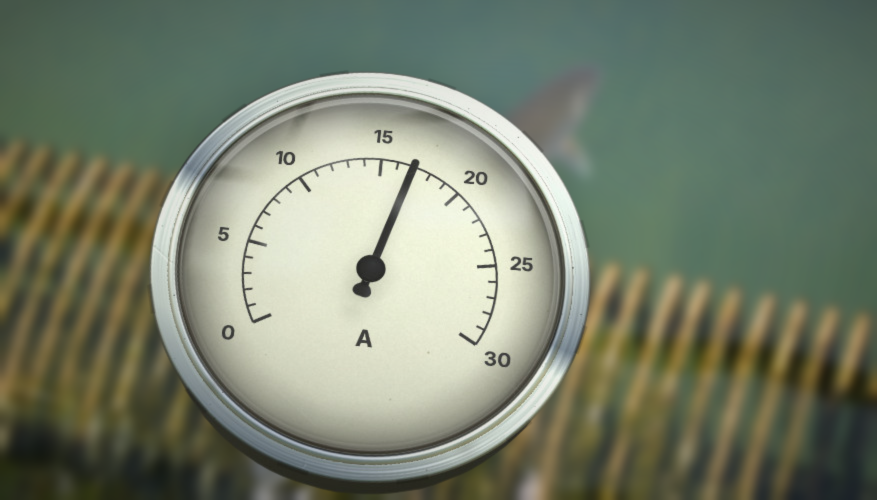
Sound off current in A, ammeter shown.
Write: 17 A
